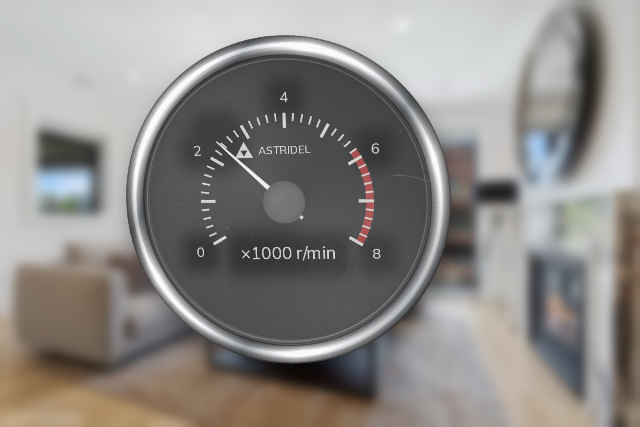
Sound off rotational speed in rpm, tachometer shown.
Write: 2400 rpm
